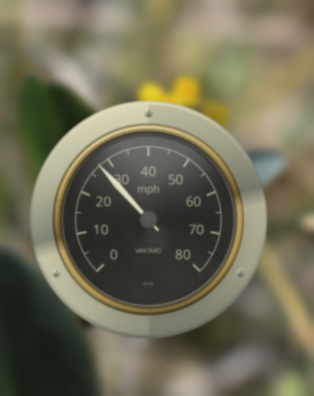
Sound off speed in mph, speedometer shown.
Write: 27.5 mph
